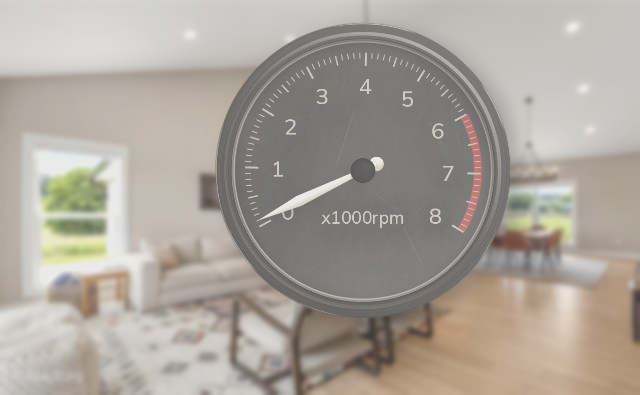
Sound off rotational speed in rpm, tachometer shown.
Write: 100 rpm
